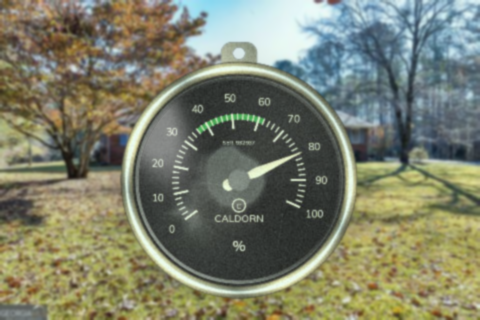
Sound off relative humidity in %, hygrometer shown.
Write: 80 %
